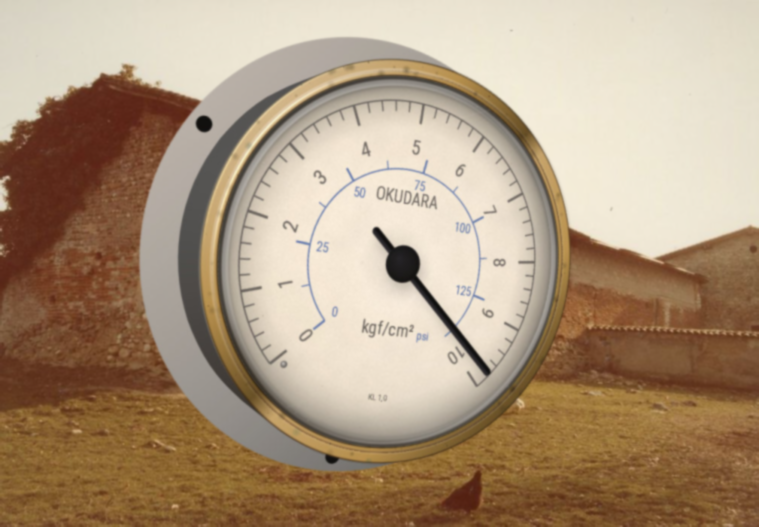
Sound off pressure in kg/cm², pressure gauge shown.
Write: 9.8 kg/cm²
